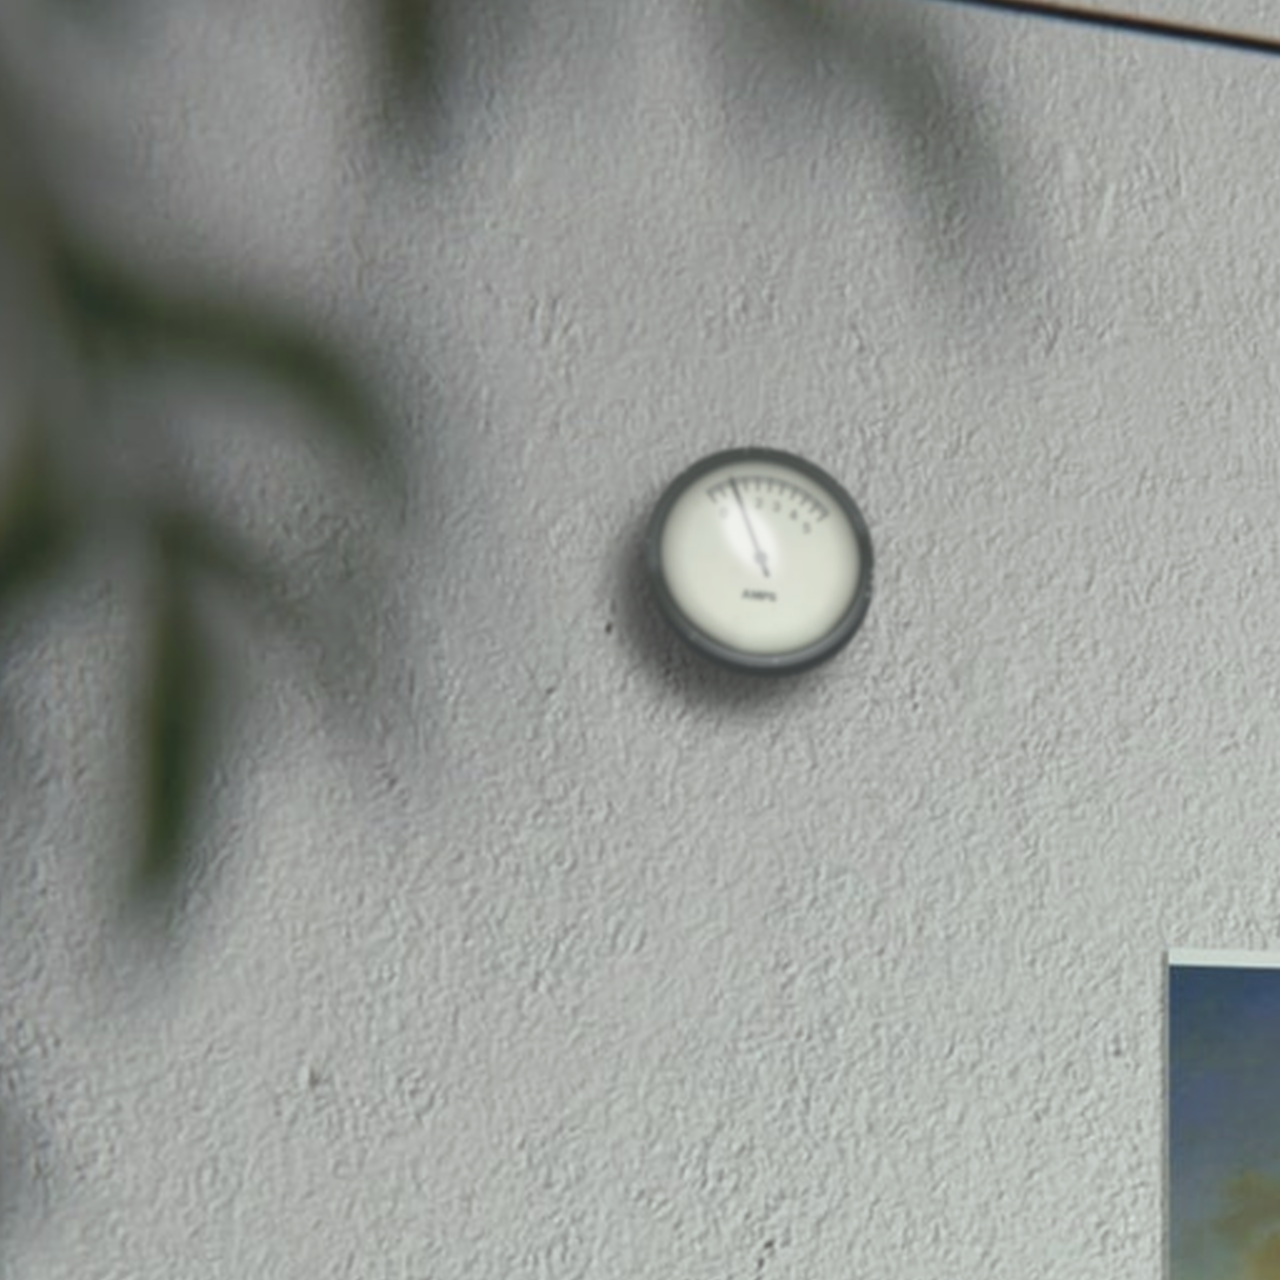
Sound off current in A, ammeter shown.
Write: 1 A
